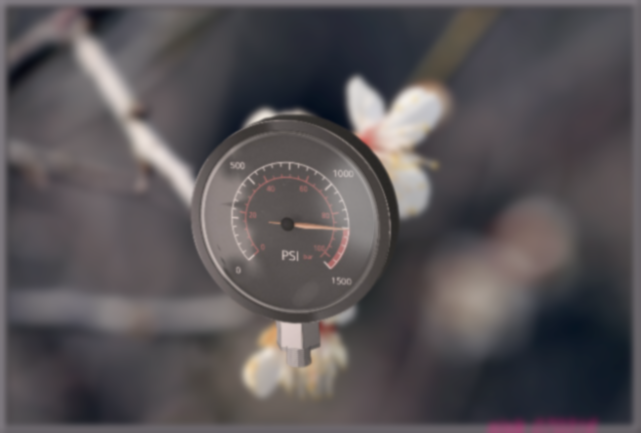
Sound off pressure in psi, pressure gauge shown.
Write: 1250 psi
